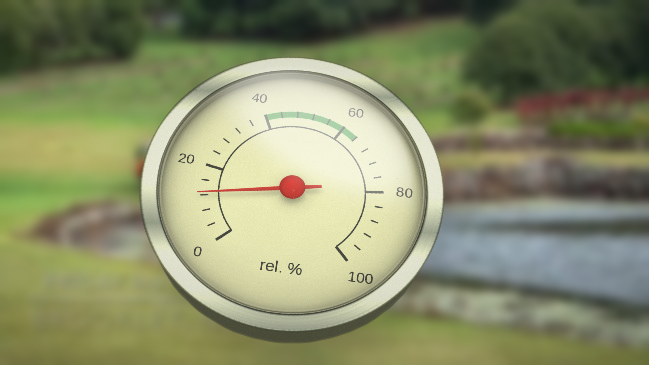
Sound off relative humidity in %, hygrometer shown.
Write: 12 %
